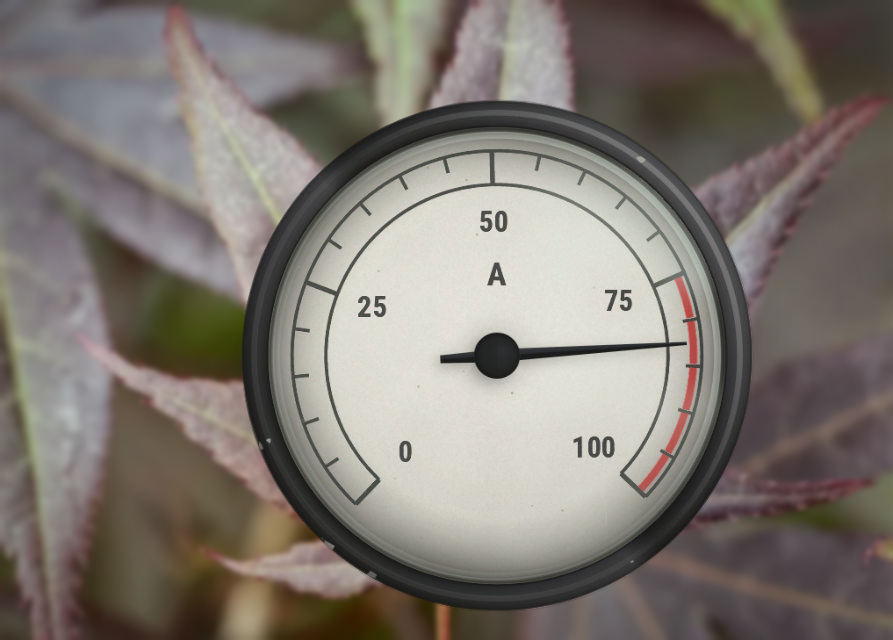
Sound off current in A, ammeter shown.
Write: 82.5 A
